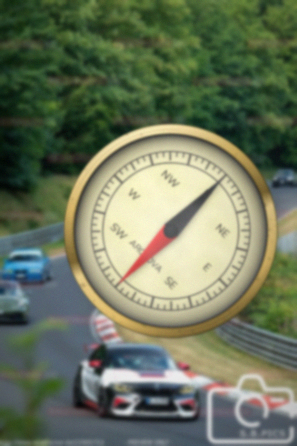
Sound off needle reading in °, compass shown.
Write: 180 °
